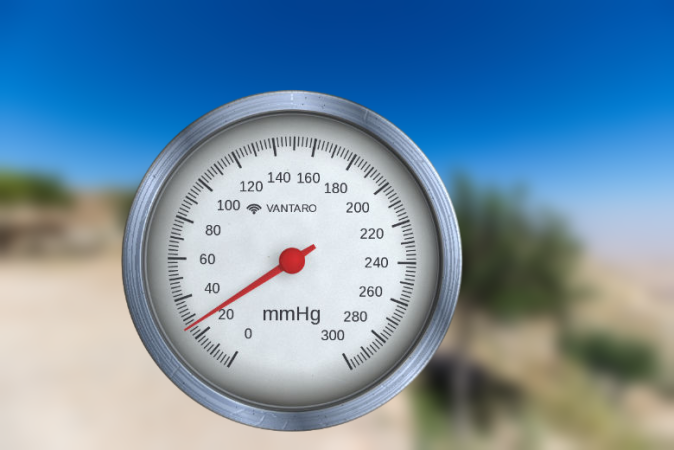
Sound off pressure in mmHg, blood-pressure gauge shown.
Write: 26 mmHg
